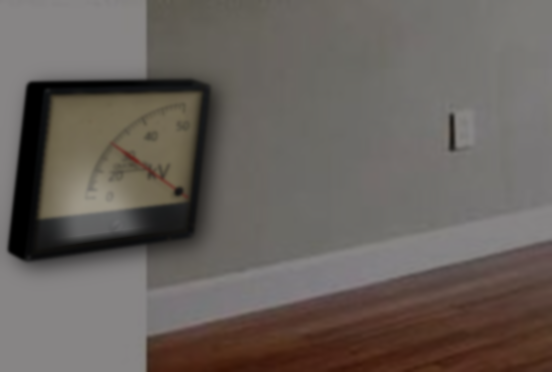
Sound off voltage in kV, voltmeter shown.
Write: 30 kV
